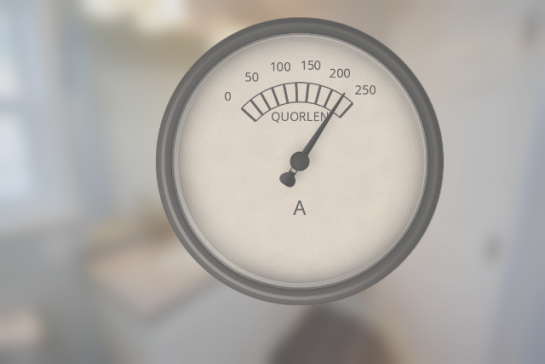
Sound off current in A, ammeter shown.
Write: 225 A
